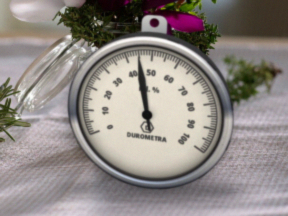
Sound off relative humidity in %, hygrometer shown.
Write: 45 %
